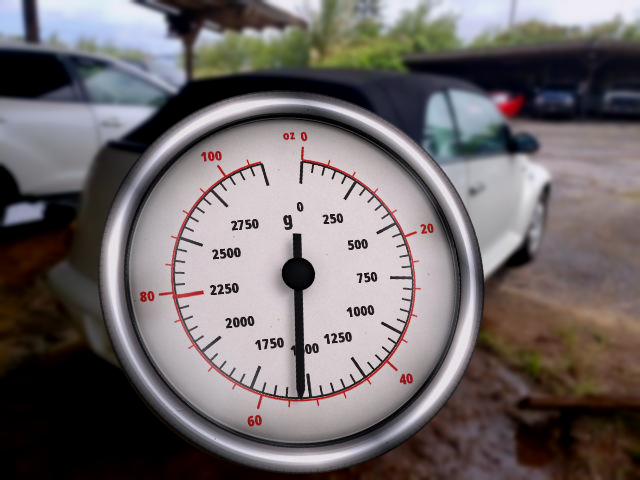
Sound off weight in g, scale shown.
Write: 1550 g
